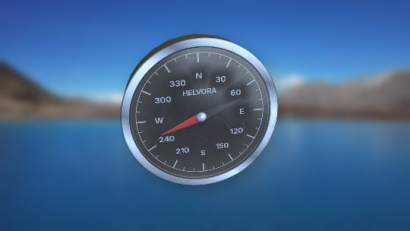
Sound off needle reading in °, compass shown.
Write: 250 °
